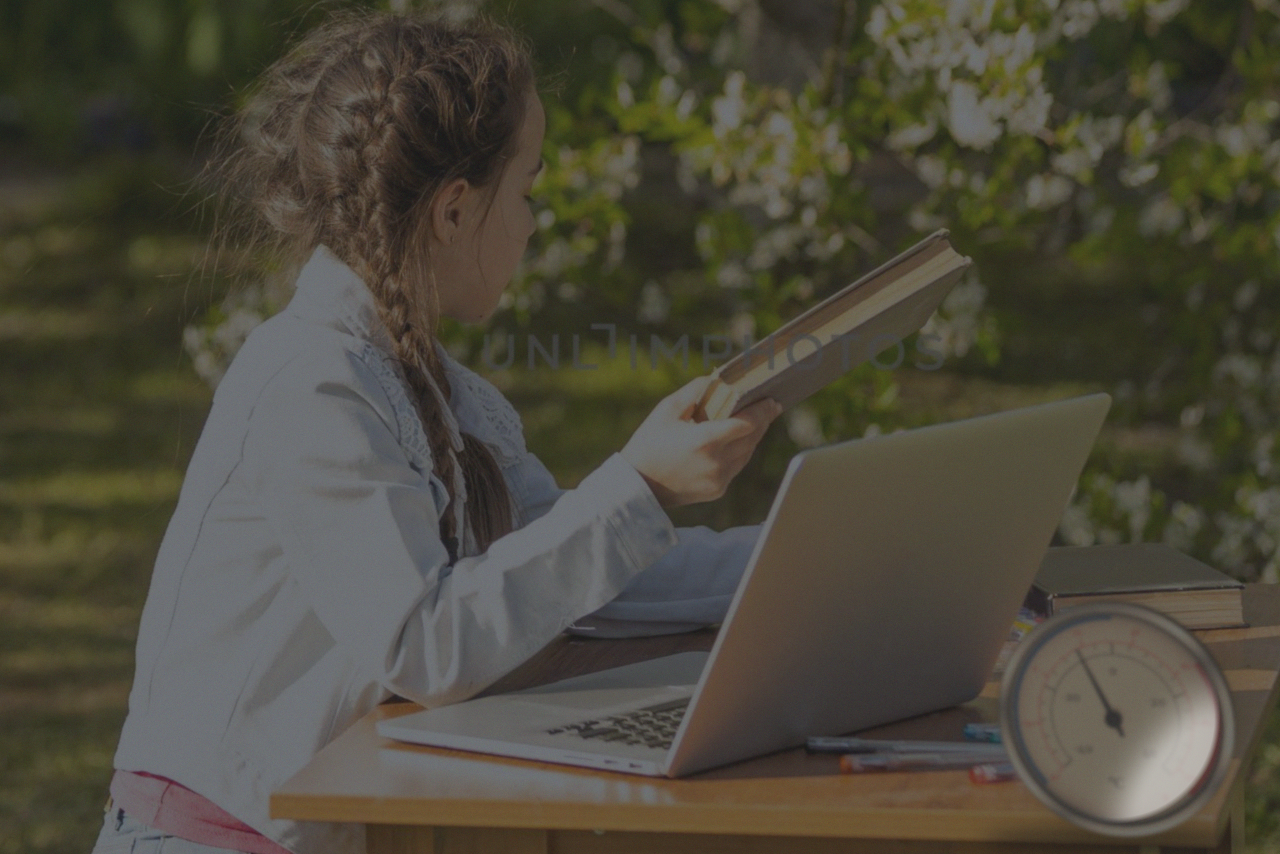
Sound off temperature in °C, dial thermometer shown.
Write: -8 °C
